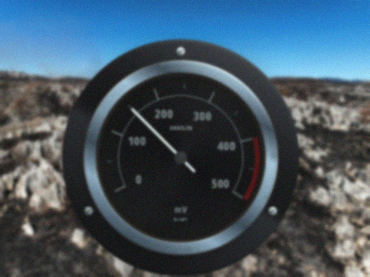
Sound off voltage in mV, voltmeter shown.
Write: 150 mV
